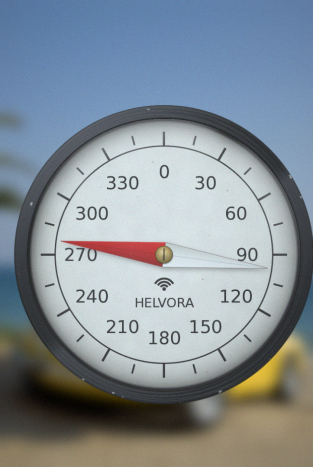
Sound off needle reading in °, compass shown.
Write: 277.5 °
